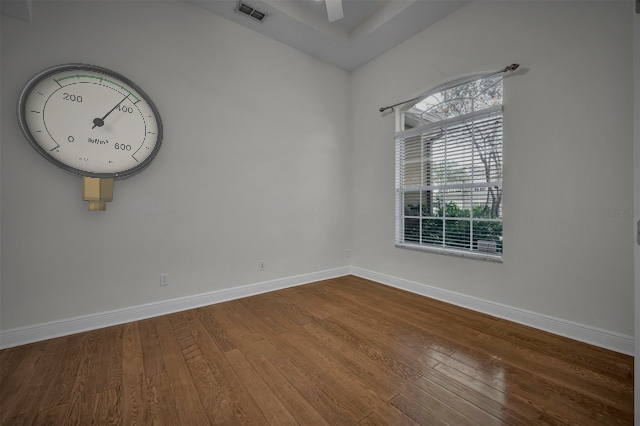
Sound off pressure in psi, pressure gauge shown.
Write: 375 psi
